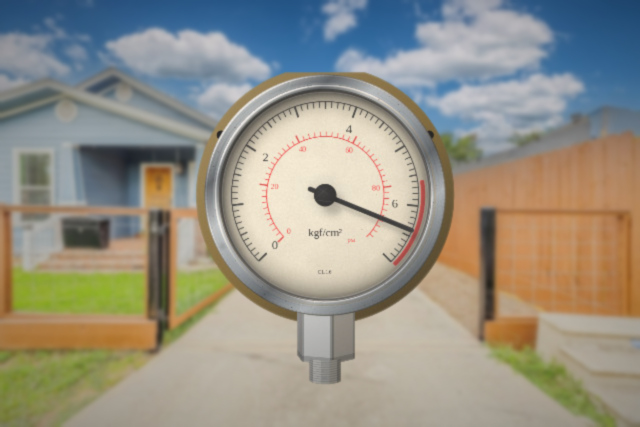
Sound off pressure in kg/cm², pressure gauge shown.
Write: 6.4 kg/cm²
